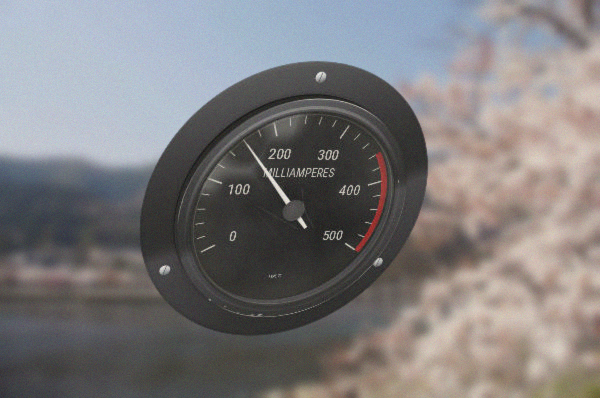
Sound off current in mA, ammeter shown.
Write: 160 mA
